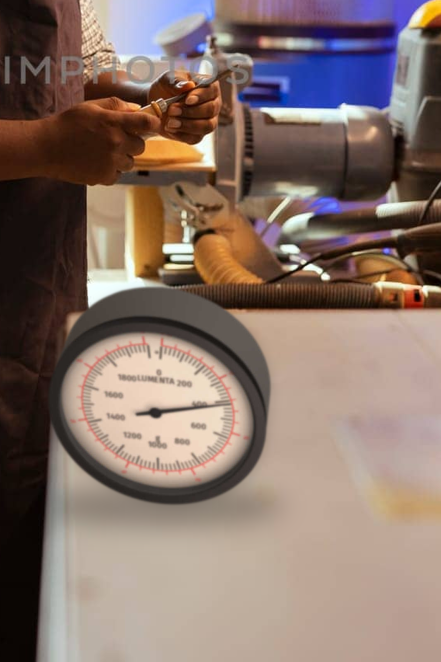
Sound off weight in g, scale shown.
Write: 400 g
